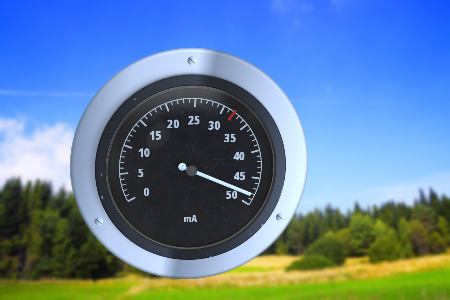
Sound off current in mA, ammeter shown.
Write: 48 mA
